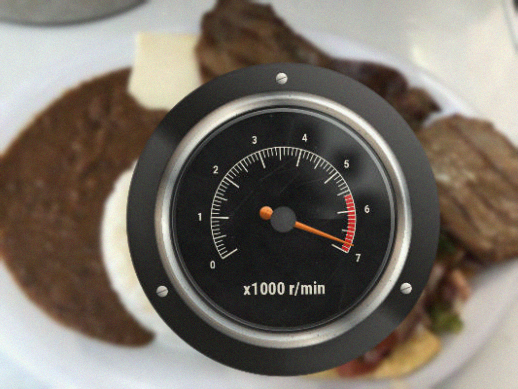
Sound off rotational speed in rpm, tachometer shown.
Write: 6800 rpm
